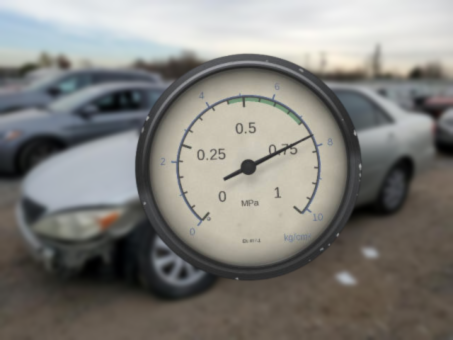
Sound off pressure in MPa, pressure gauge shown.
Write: 0.75 MPa
